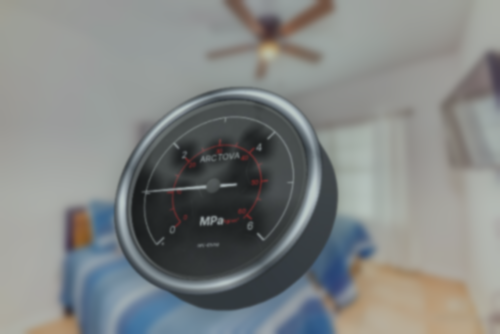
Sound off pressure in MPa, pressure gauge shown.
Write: 1 MPa
